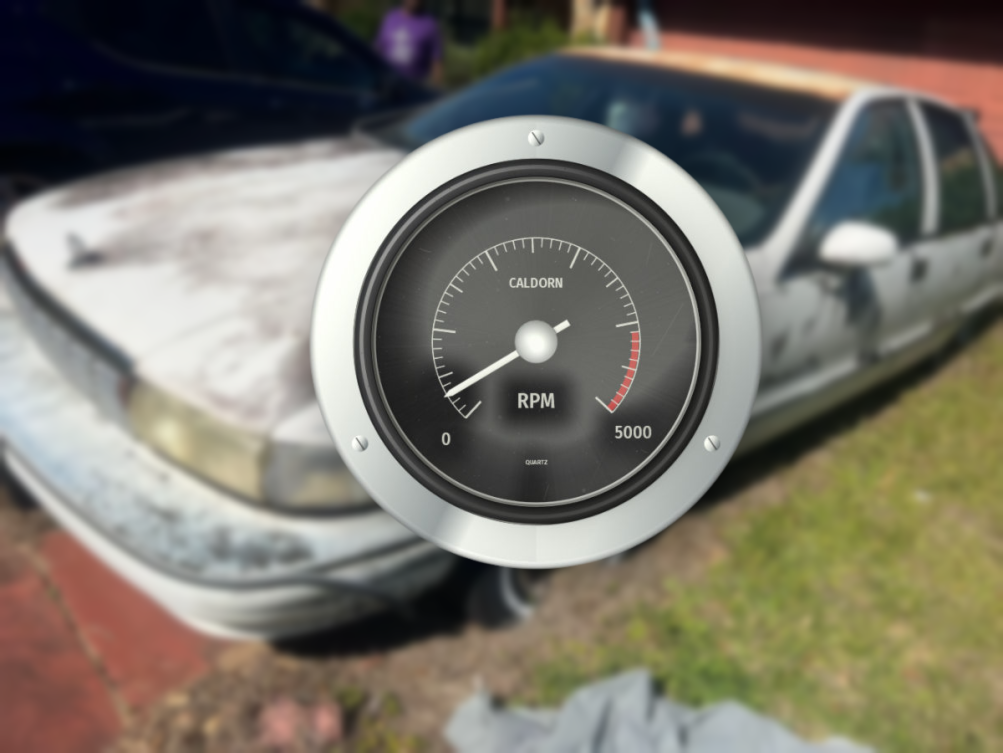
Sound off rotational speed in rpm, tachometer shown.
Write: 300 rpm
